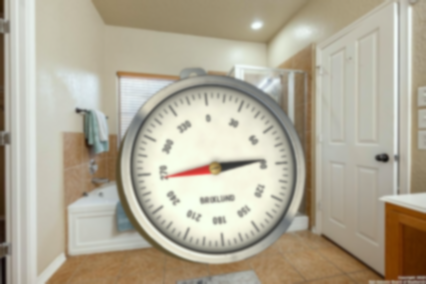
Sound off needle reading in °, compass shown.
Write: 265 °
